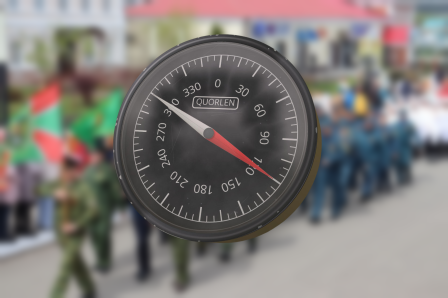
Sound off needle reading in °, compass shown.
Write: 120 °
